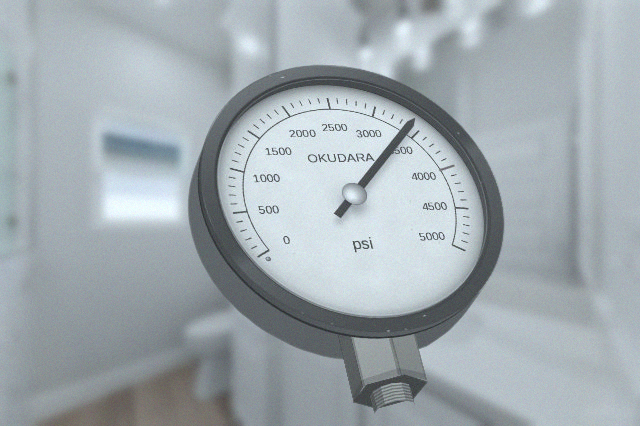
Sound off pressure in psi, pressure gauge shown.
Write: 3400 psi
